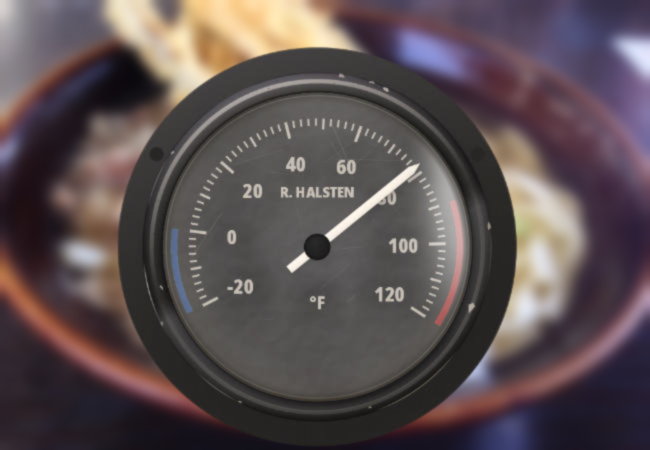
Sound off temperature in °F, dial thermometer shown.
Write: 78 °F
